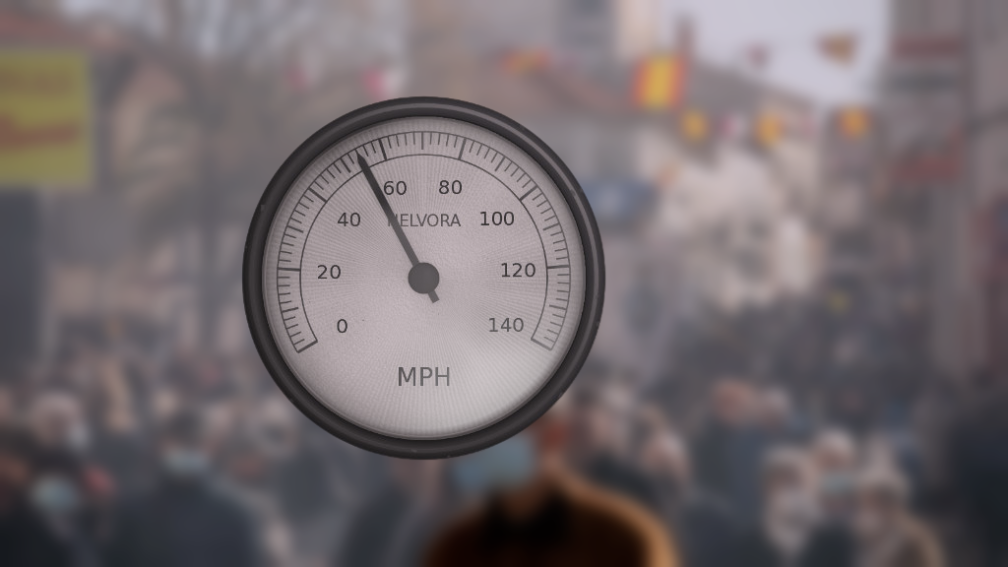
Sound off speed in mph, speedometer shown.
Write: 54 mph
